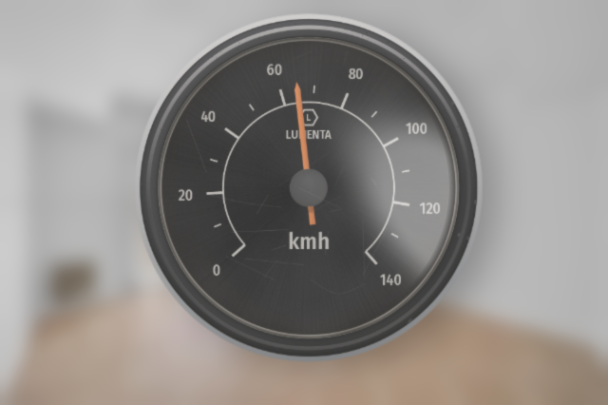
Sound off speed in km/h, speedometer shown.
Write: 65 km/h
